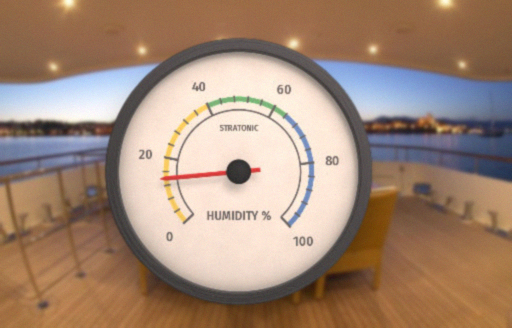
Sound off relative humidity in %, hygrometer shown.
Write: 14 %
